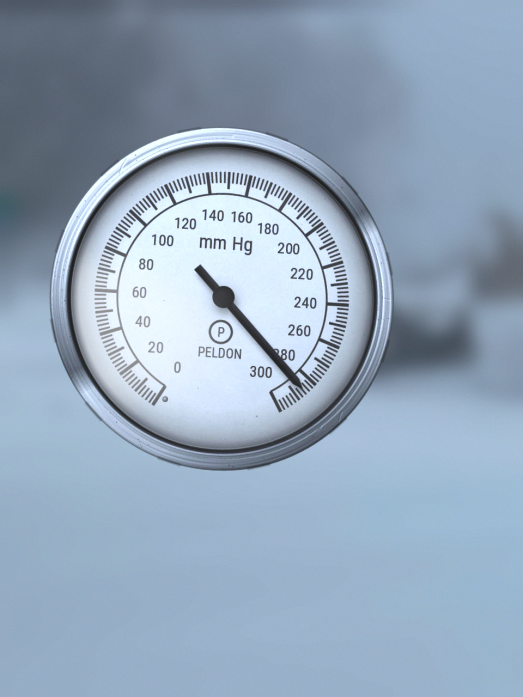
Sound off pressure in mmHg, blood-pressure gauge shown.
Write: 286 mmHg
